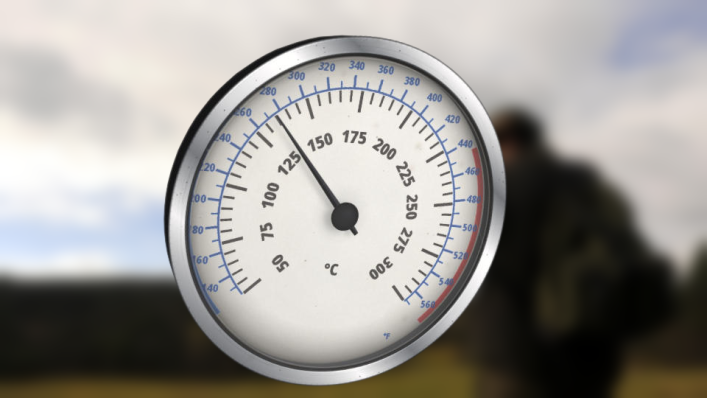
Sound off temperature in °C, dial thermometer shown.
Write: 135 °C
